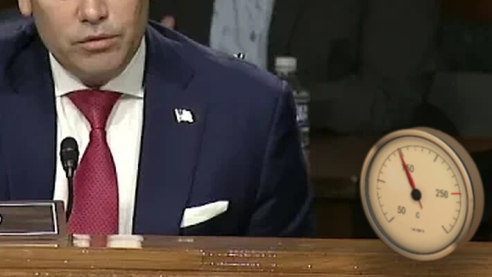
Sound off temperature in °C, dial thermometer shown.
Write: 150 °C
